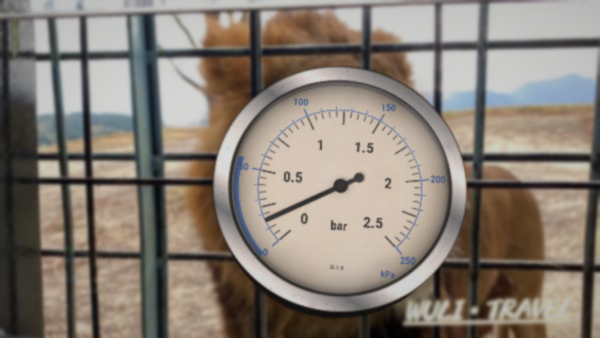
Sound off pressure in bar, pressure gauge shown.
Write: 0.15 bar
